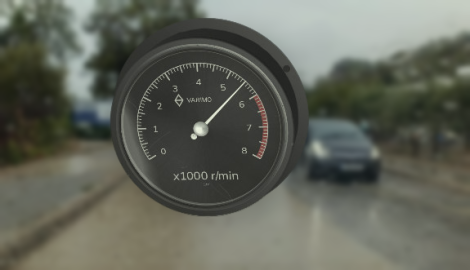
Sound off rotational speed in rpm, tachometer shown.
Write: 5500 rpm
